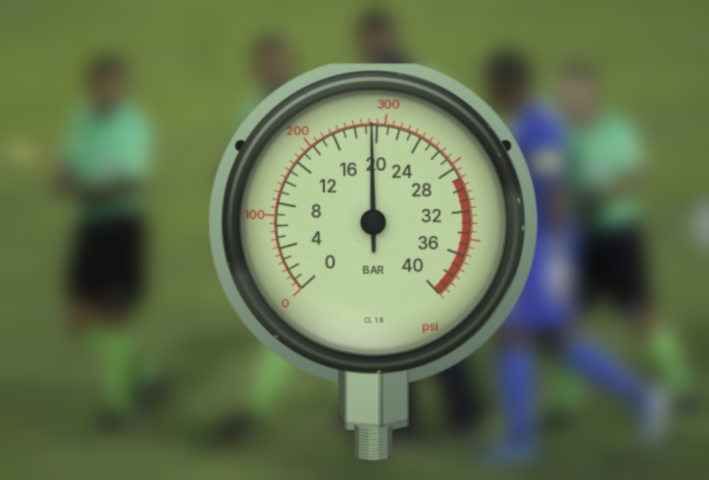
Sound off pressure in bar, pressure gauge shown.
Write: 19.5 bar
